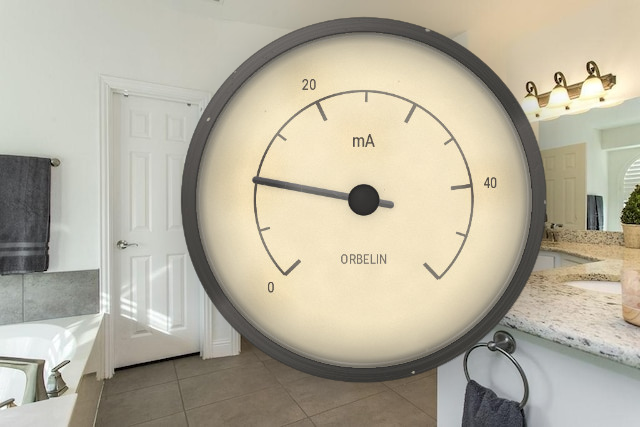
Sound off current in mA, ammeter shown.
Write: 10 mA
